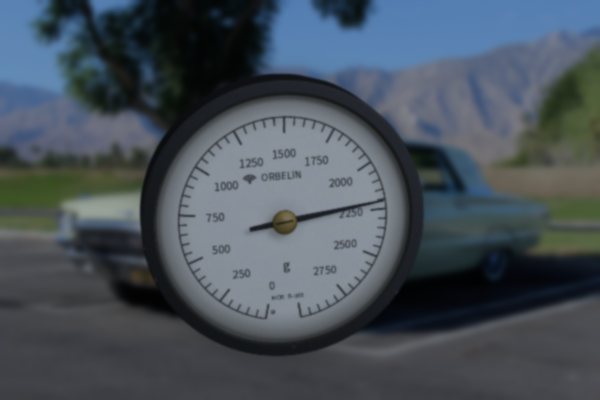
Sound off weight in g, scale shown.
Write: 2200 g
